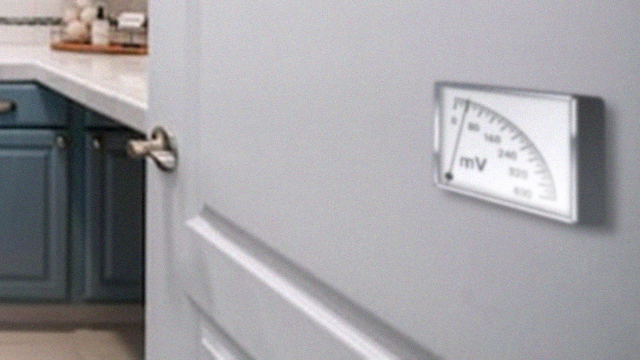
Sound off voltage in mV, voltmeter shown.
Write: 40 mV
